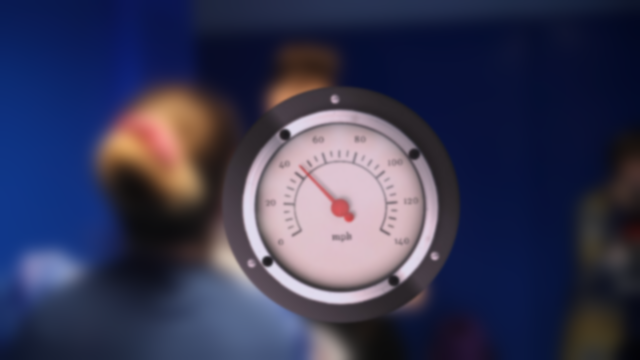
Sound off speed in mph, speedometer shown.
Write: 45 mph
